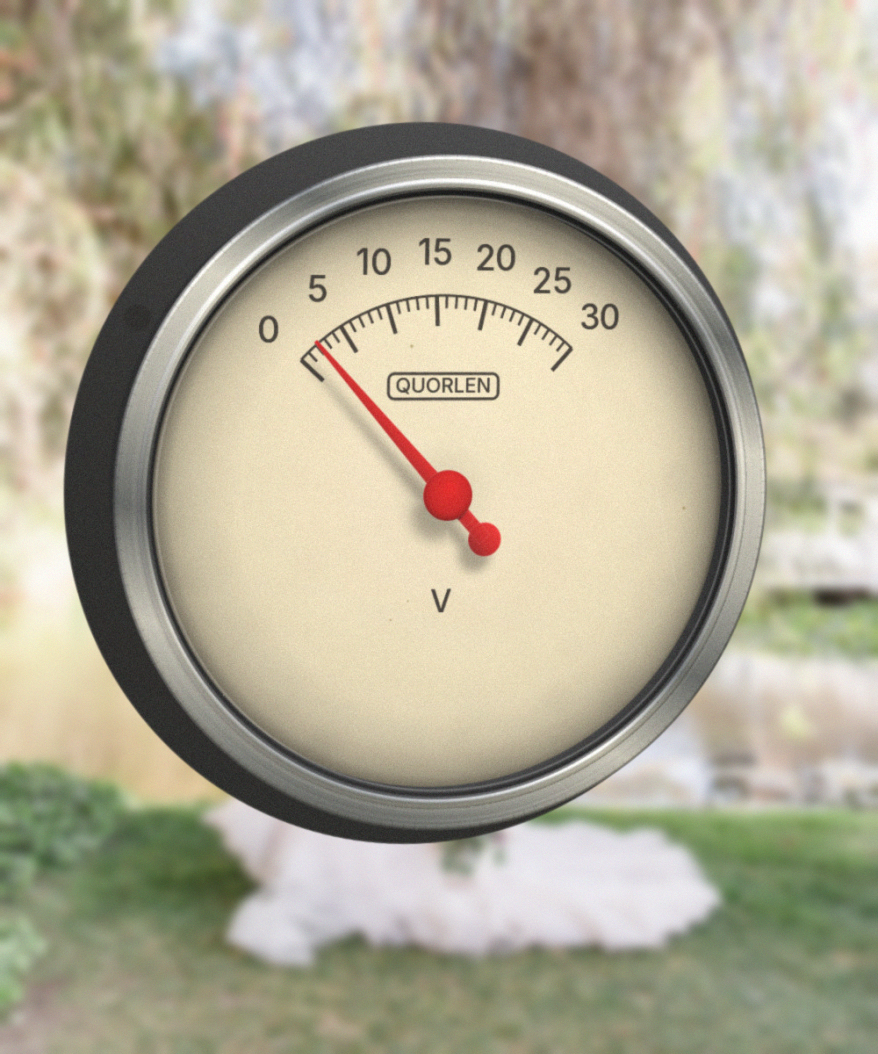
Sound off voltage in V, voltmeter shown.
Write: 2 V
